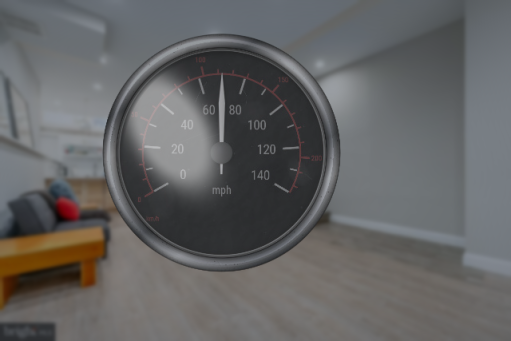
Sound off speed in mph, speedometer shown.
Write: 70 mph
